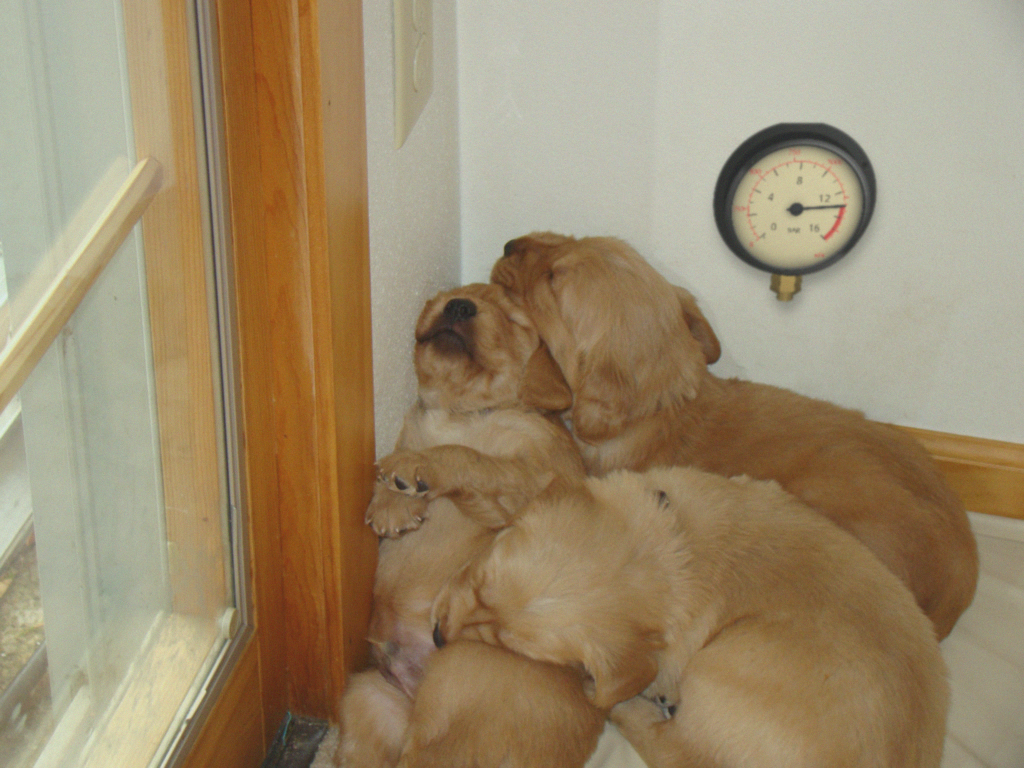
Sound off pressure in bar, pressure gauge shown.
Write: 13 bar
